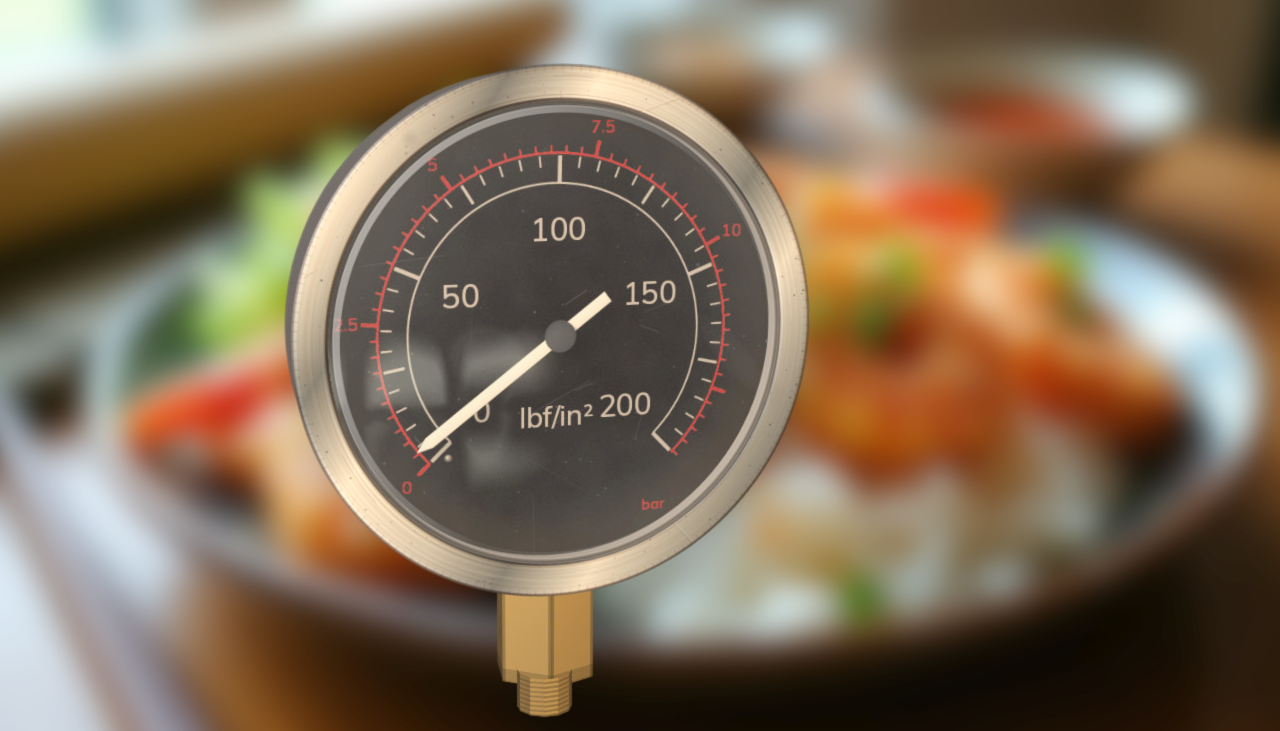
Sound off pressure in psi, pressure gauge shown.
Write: 5 psi
